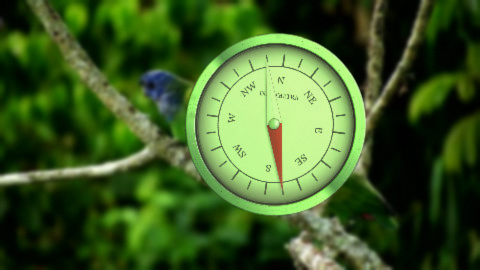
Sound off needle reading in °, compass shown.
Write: 165 °
